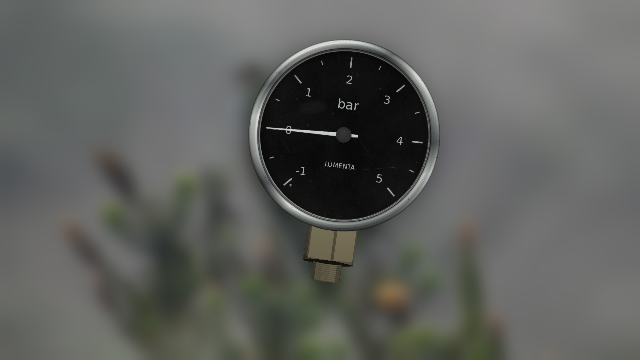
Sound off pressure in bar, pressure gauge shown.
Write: 0 bar
